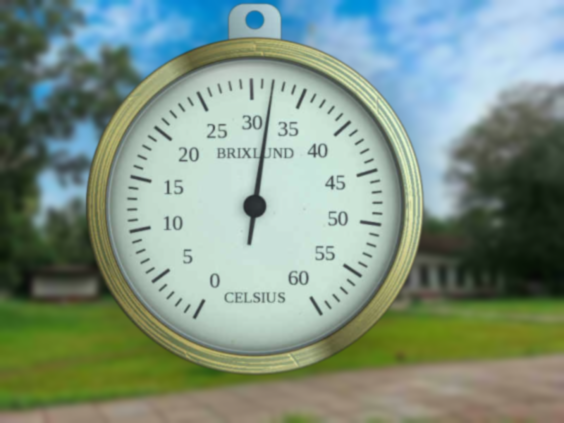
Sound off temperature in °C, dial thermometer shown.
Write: 32 °C
